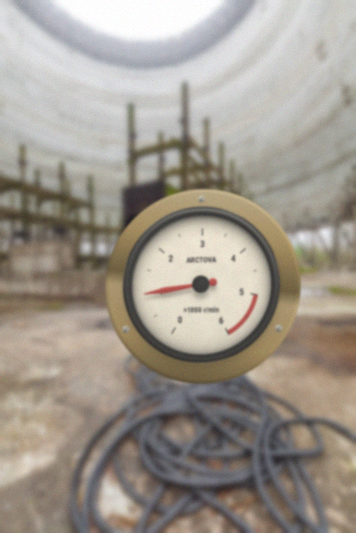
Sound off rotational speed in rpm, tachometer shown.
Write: 1000 rpm
